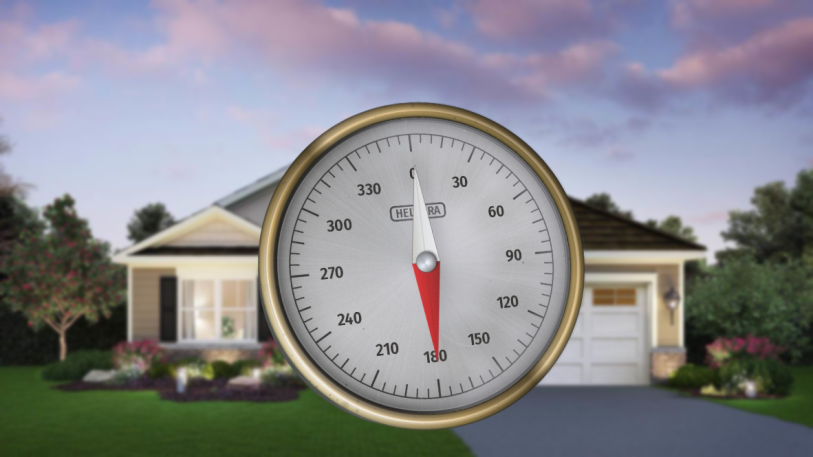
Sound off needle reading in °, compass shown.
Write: 180 °
